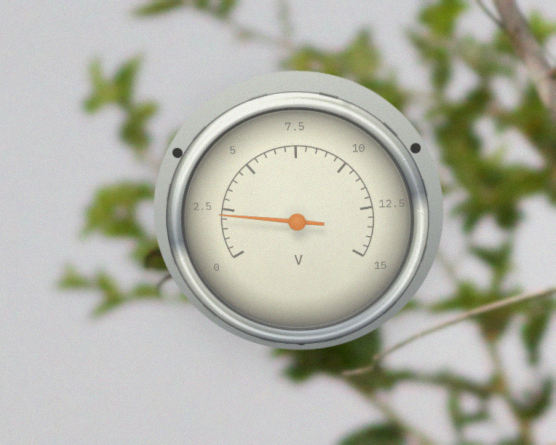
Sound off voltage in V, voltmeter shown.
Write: 2.25 V
